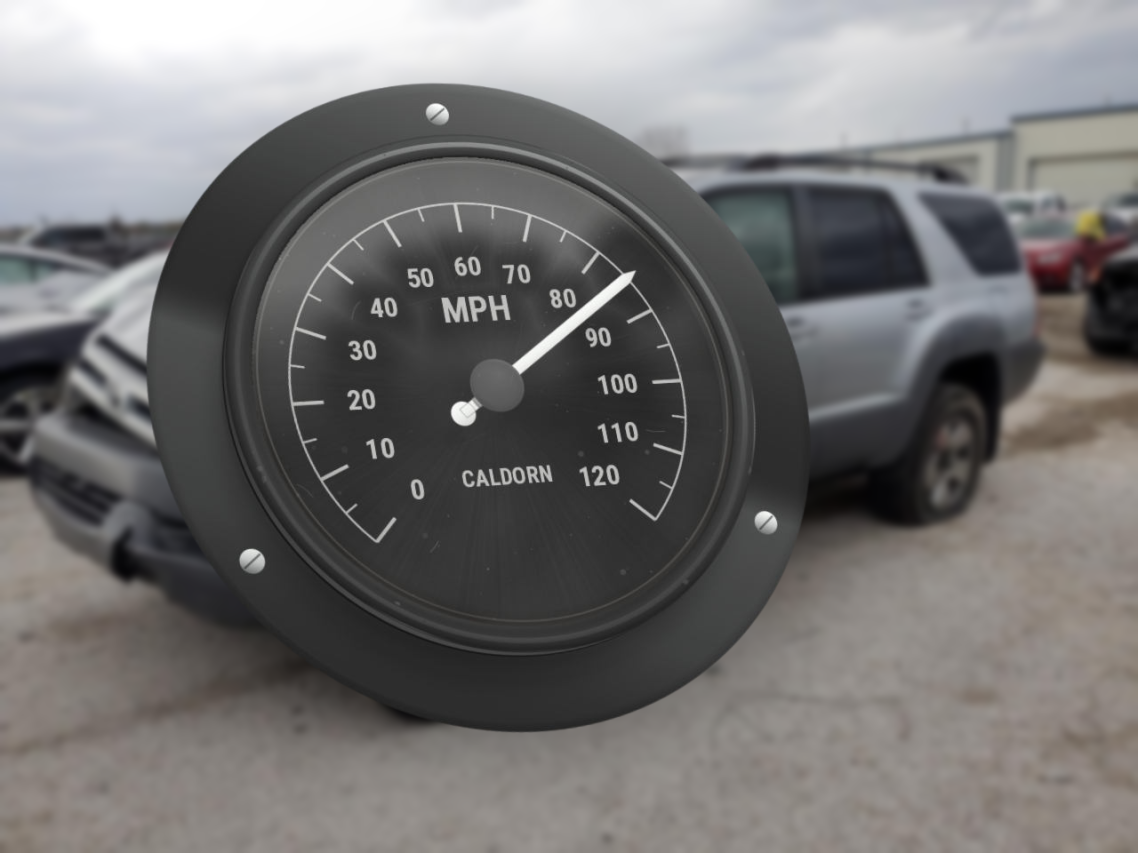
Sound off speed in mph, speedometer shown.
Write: 85 mph
